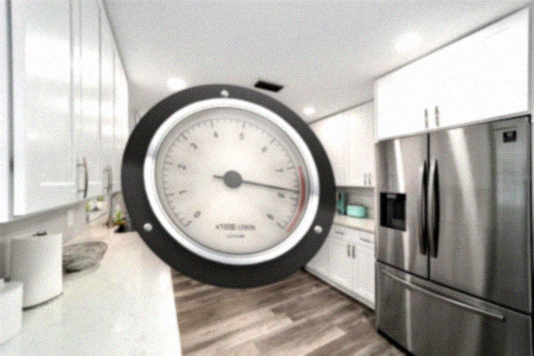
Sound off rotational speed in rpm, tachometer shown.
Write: 7800 rpm
